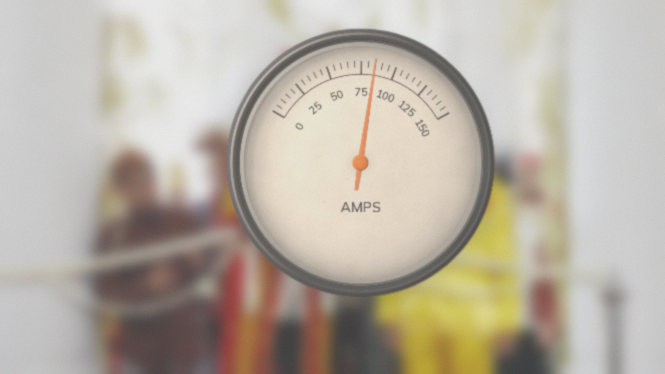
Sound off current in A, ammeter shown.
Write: 85 A
